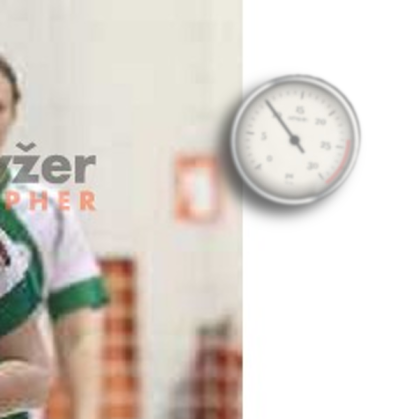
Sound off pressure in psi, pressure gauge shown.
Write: 10 psi
